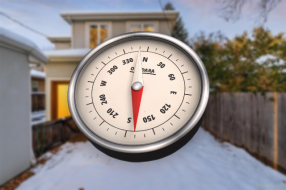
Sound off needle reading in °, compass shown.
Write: 170 °
